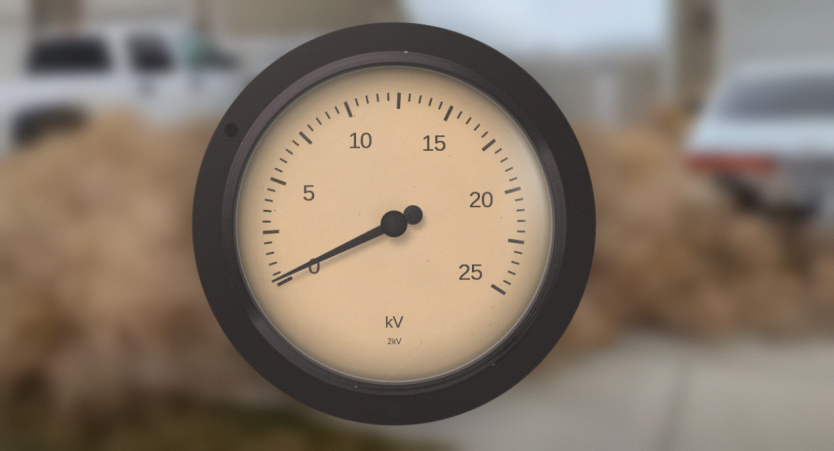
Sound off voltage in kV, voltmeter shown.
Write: 0.25 kV
